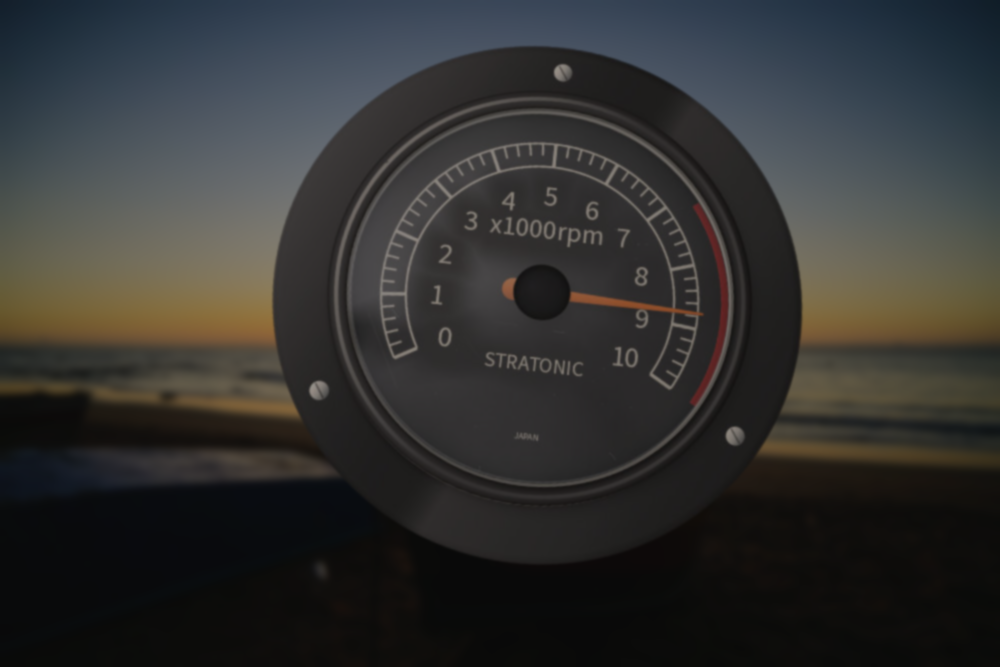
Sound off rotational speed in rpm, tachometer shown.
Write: 8800 rpm
